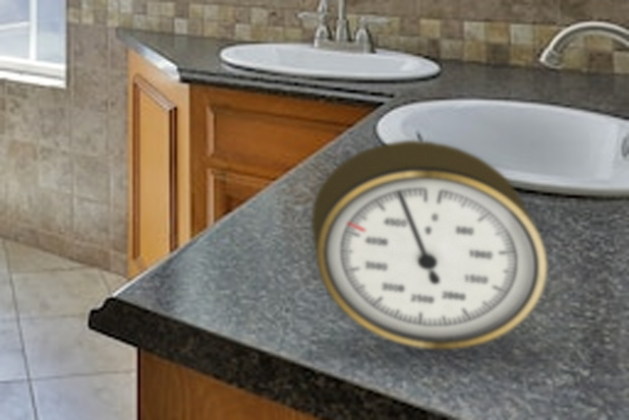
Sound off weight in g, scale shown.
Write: 4750 g
